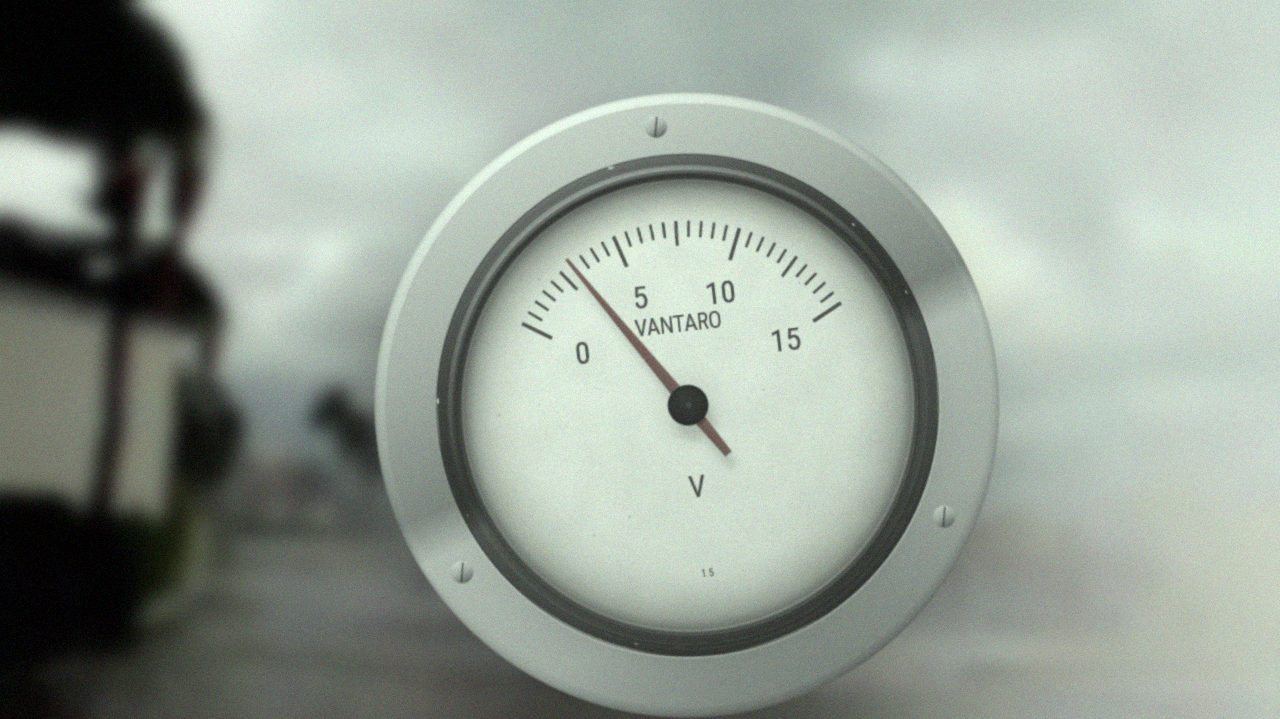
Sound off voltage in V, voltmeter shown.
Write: 3 V
